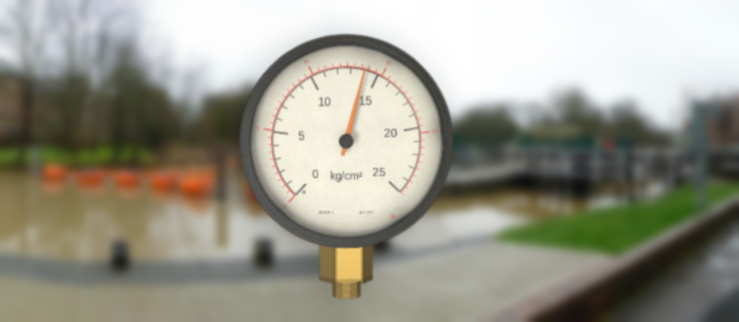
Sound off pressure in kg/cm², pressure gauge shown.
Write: 14 kg/cm²
